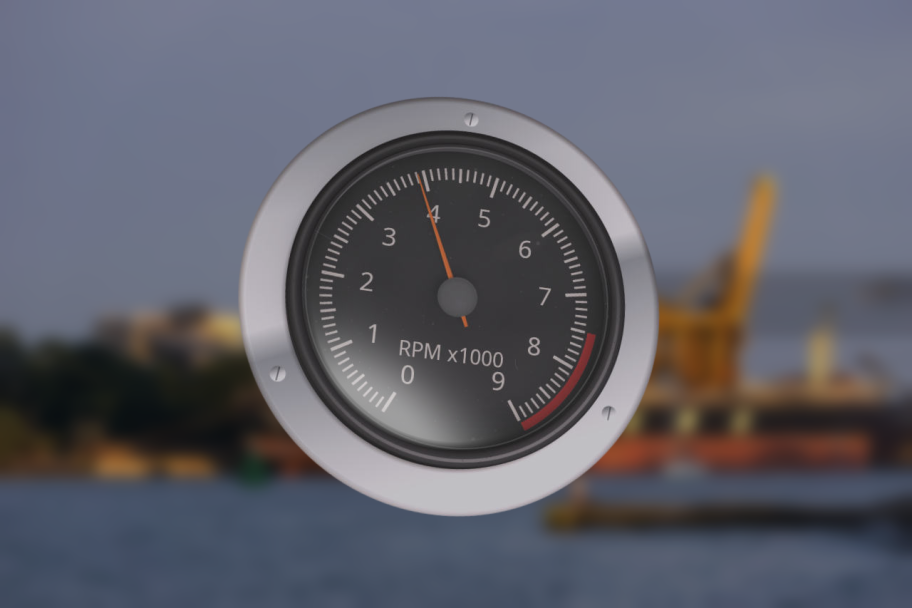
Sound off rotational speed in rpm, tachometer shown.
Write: 3900 rpm
